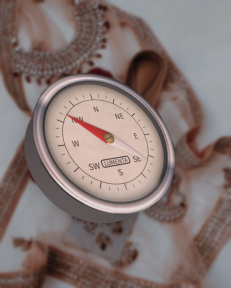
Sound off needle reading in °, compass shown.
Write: 310 °
